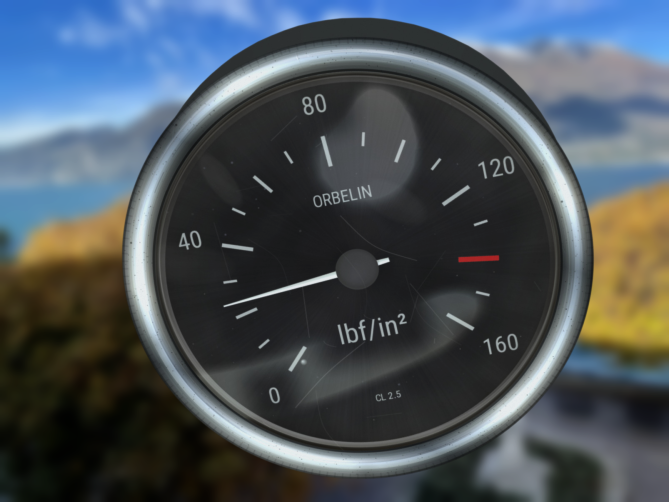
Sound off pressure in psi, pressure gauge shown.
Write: 25 psi
